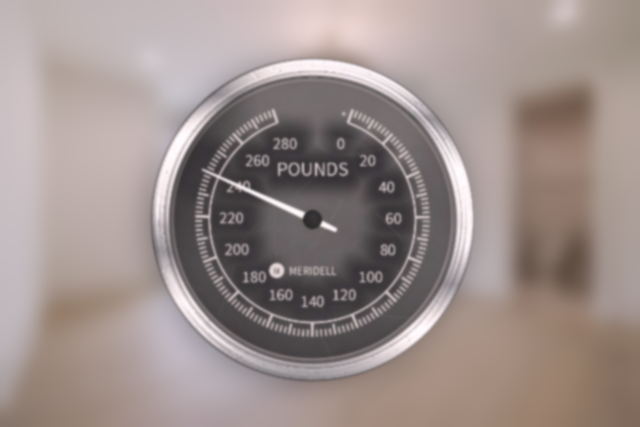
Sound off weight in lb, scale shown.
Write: 240 lb
